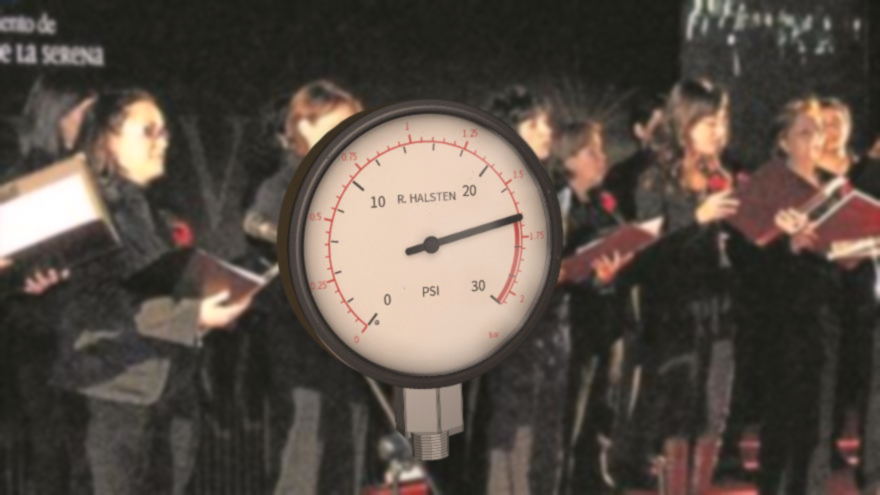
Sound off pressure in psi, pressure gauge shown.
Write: 24 psi
